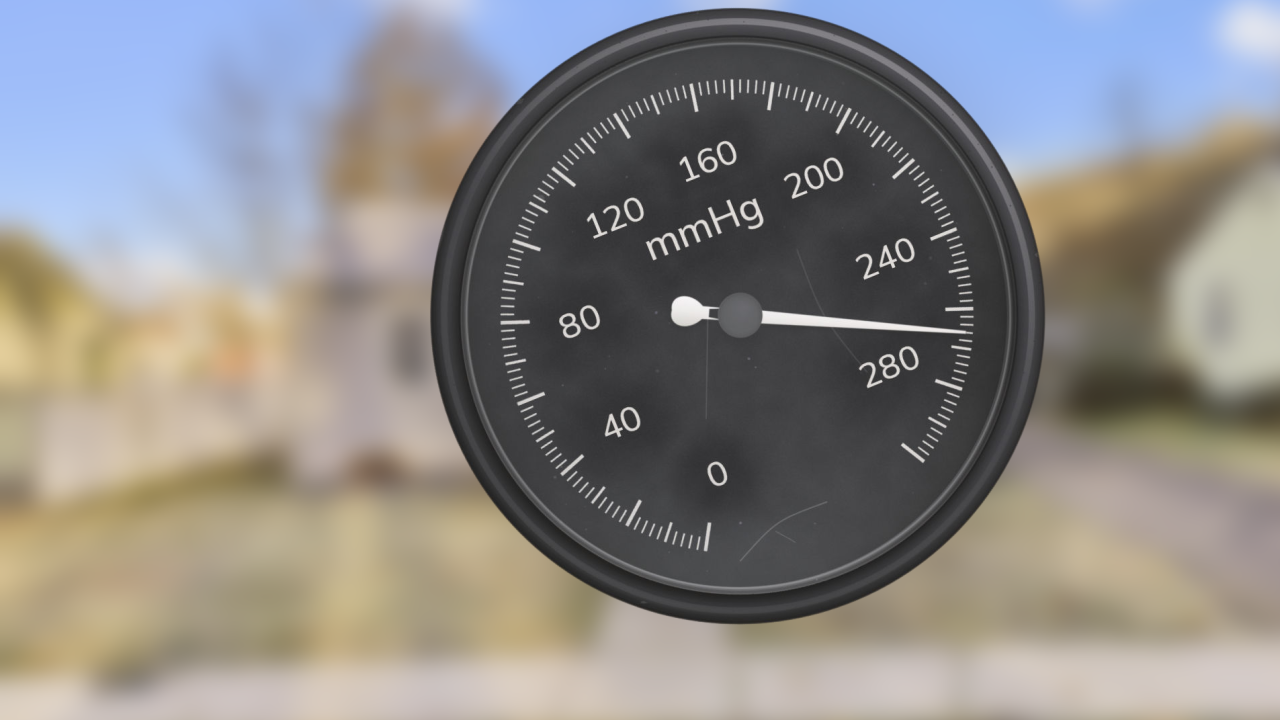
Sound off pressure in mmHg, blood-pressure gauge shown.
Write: 266 mmHg
